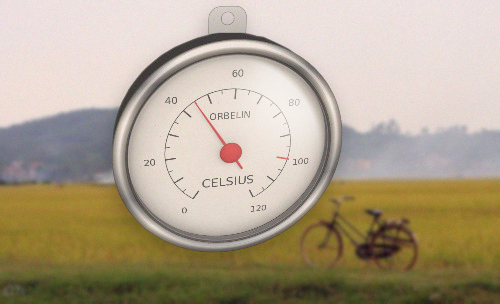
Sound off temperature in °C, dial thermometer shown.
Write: 45 °C
